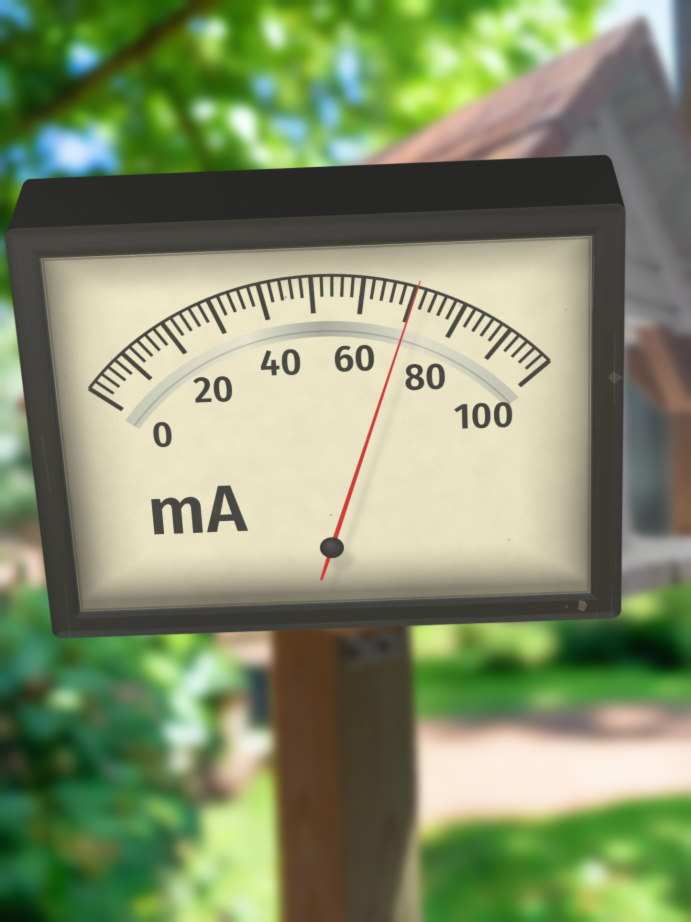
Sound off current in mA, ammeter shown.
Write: 70 mA
